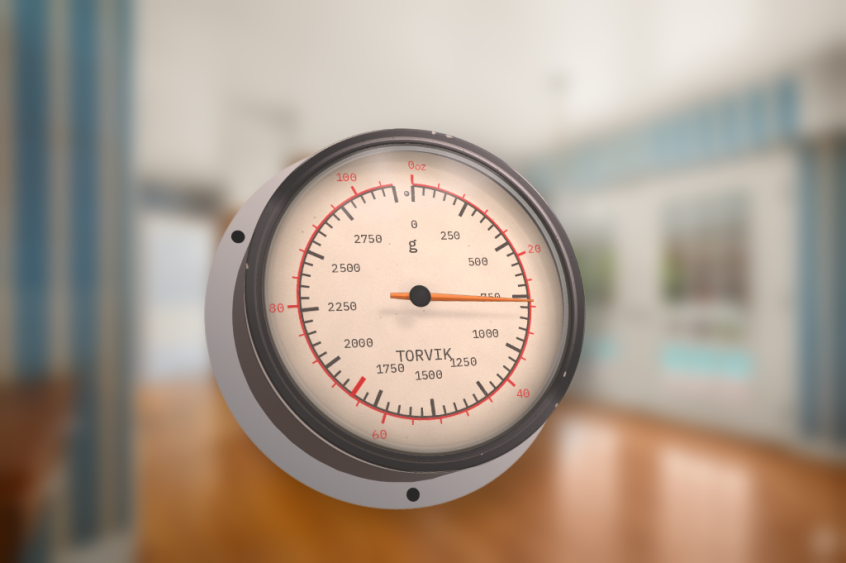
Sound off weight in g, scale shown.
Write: 775 g
